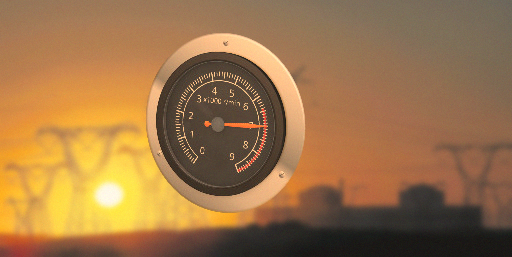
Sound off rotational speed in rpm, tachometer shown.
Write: 7000 rpm
